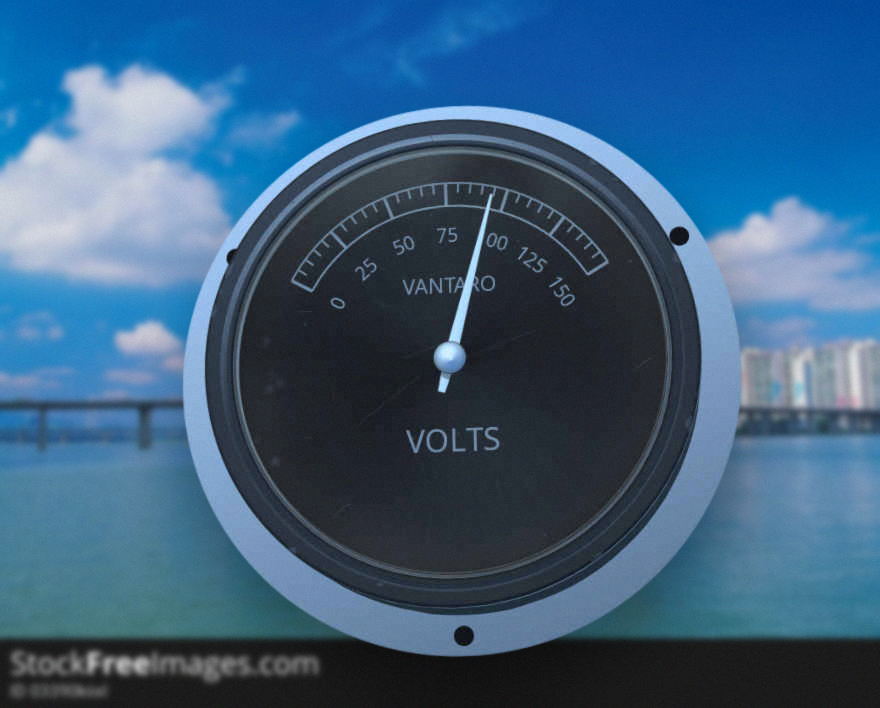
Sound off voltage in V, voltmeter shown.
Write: 95 V
